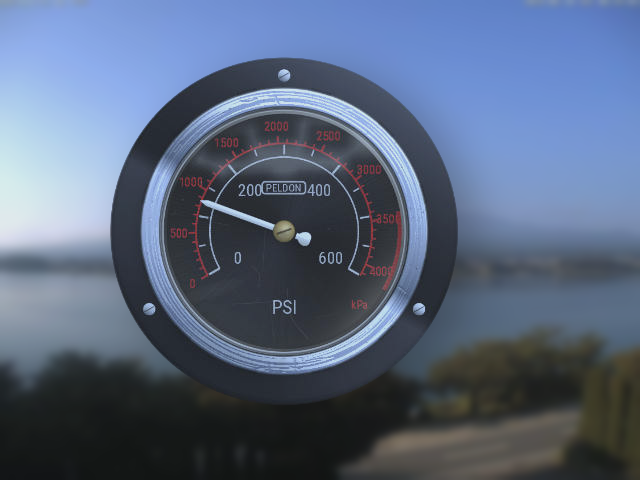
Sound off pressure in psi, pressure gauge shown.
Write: 125 psi
